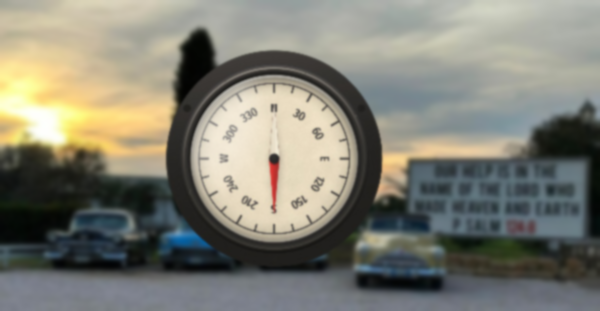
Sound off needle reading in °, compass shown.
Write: 180 °
